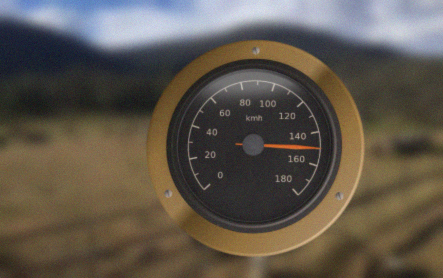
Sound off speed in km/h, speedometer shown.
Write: 150 km/h
